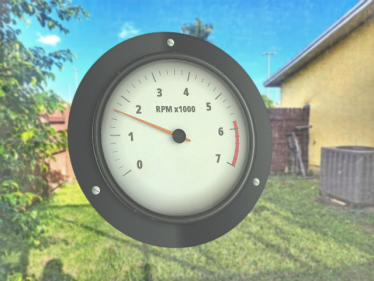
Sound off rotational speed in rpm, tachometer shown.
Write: 1600 rpm
